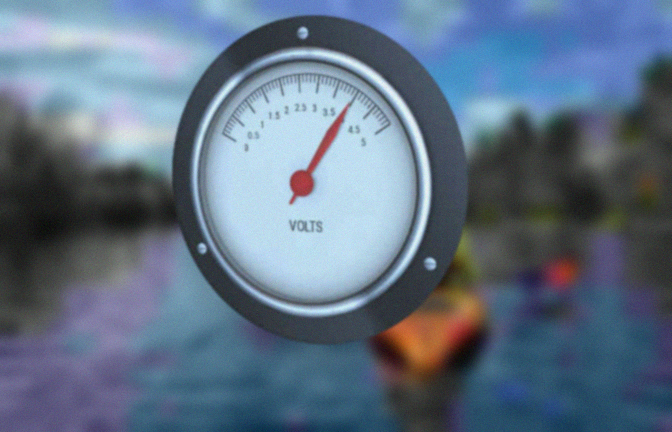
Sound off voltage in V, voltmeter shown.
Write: 4 V
